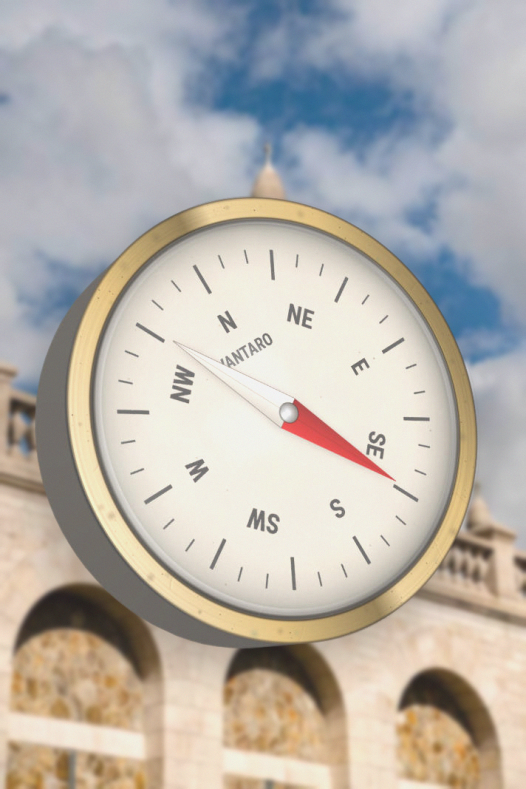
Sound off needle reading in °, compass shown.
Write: 150 °
